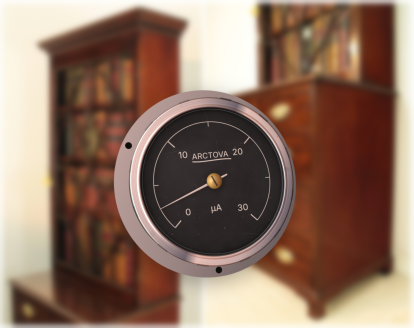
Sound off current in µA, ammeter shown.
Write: 2.5 µA
